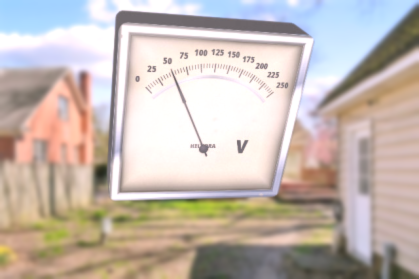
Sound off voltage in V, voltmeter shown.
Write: 50 V
